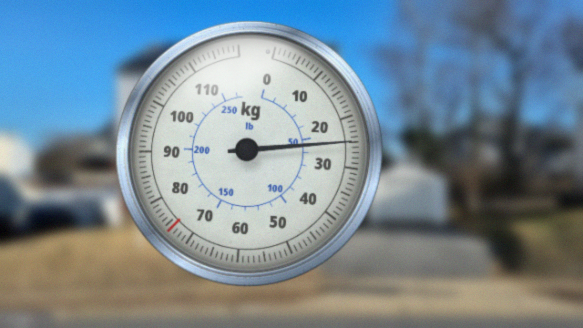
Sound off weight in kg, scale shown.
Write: 25 kg
